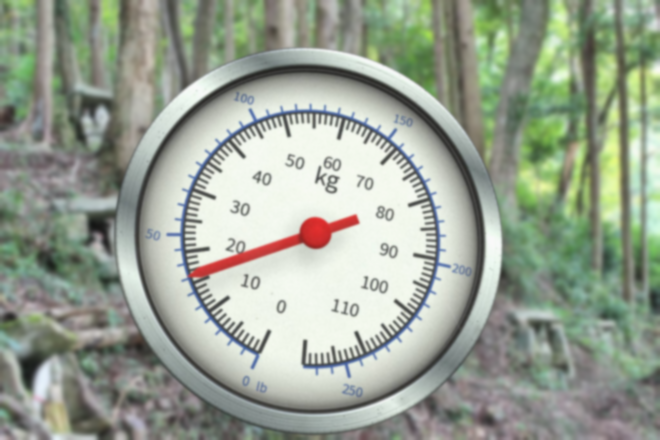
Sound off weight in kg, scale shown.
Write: 16 kg
